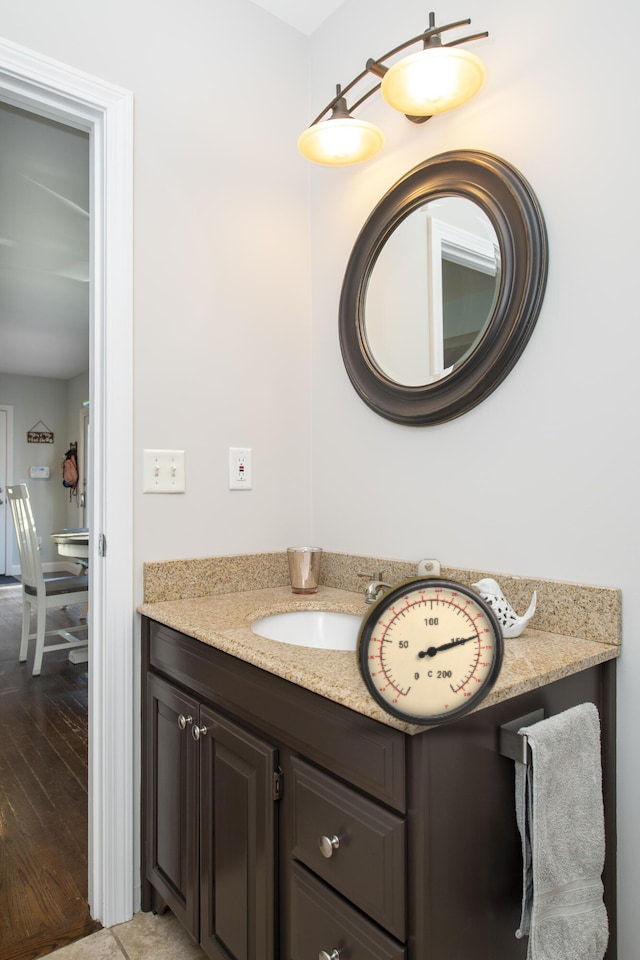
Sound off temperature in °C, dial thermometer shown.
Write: 150 °C
